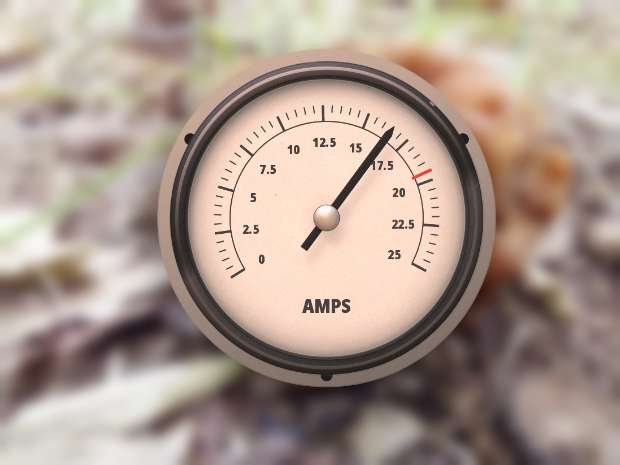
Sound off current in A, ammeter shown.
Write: 16.5 A
